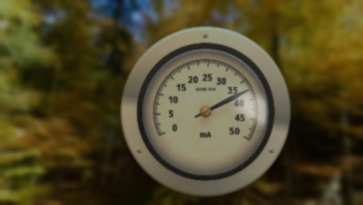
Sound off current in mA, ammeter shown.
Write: 37.5 mA
